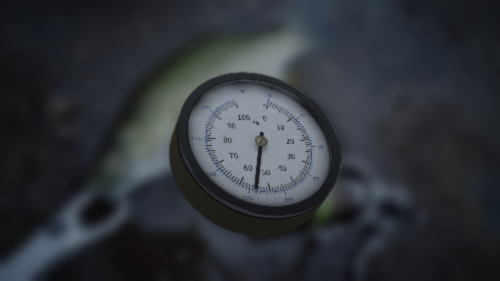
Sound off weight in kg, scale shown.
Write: 55 kg
